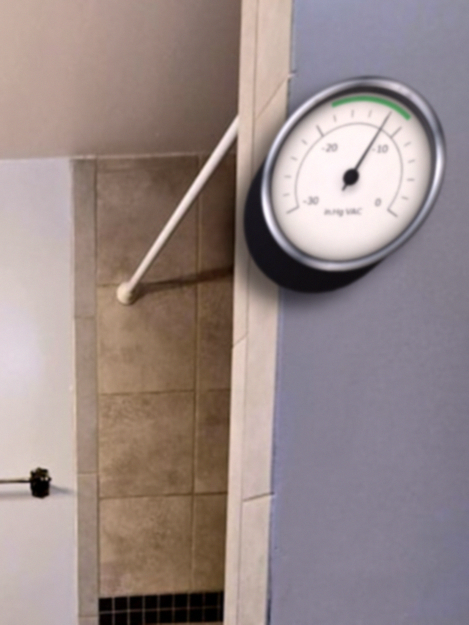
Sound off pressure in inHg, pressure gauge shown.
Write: -12 inHg
